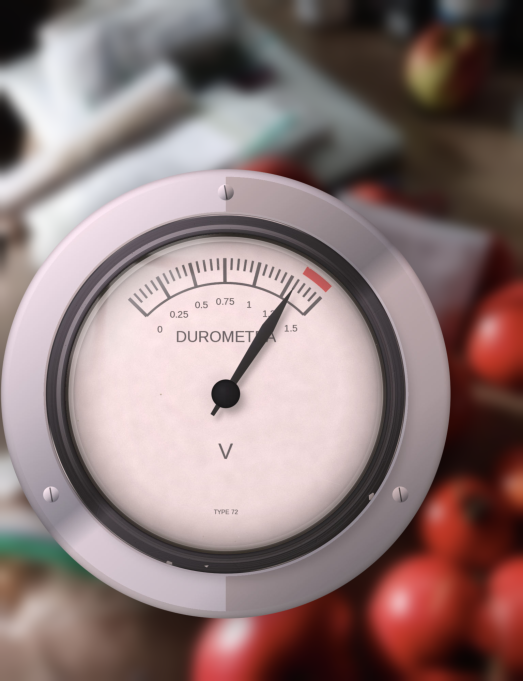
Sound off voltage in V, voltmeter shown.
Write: 1.3 V
